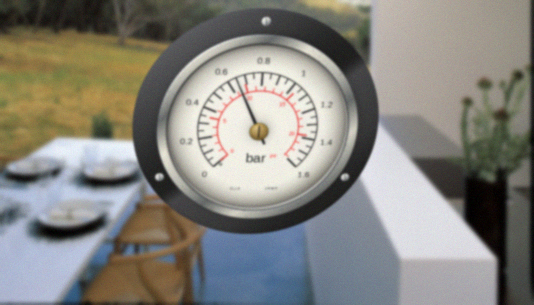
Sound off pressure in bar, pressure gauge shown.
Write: 0.65 bar
